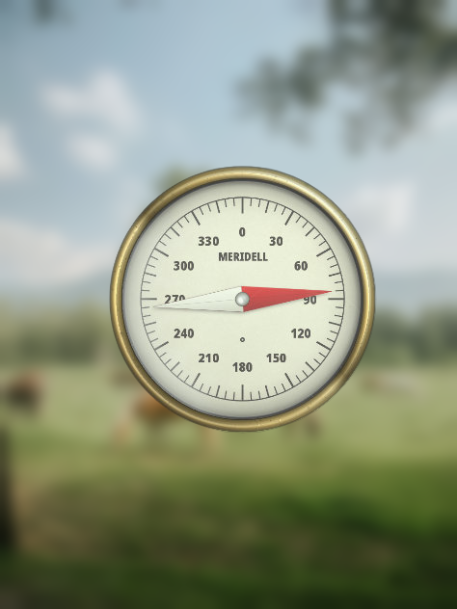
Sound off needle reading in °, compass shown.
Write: 85 °
